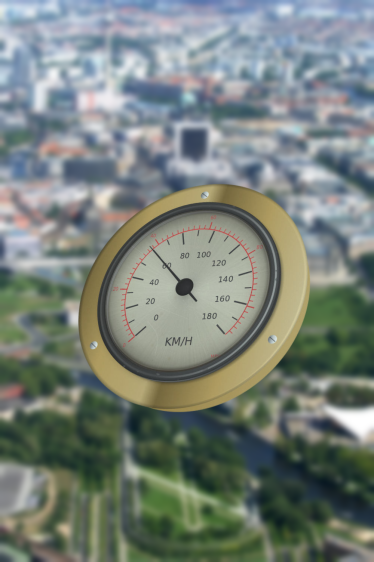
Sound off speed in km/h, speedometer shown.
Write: 60 km/h
